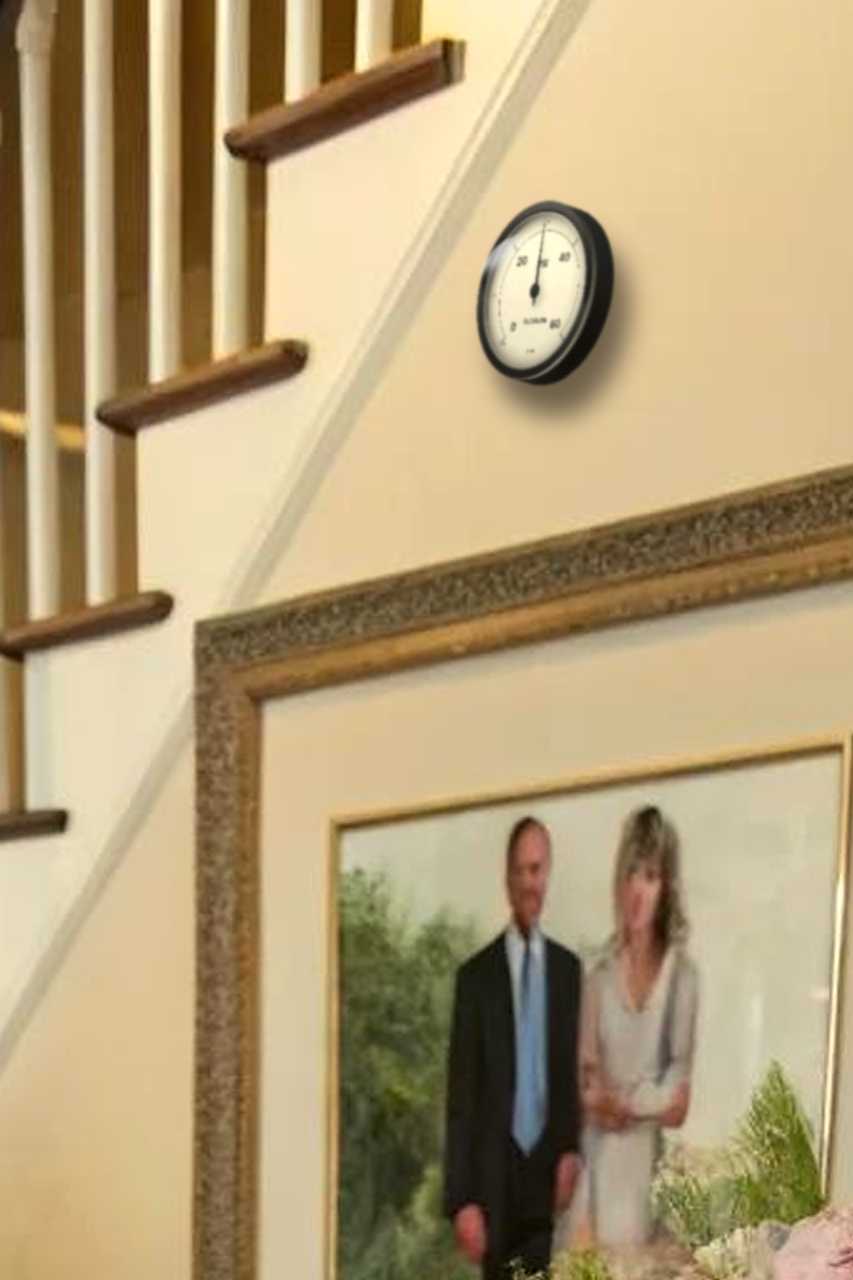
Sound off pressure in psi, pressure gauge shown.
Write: 30 psi
